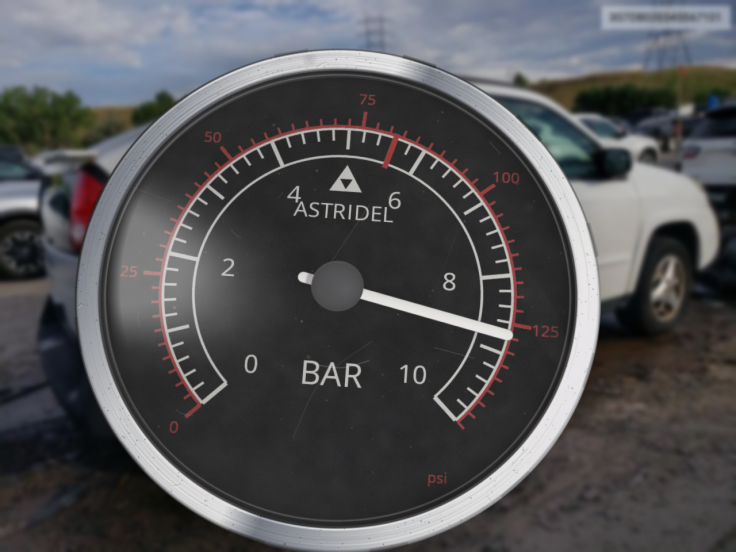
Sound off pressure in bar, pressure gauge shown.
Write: 8.8 bar
